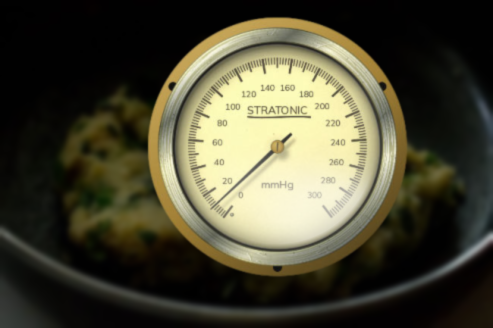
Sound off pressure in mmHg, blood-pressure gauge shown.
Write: 10 mmHg
